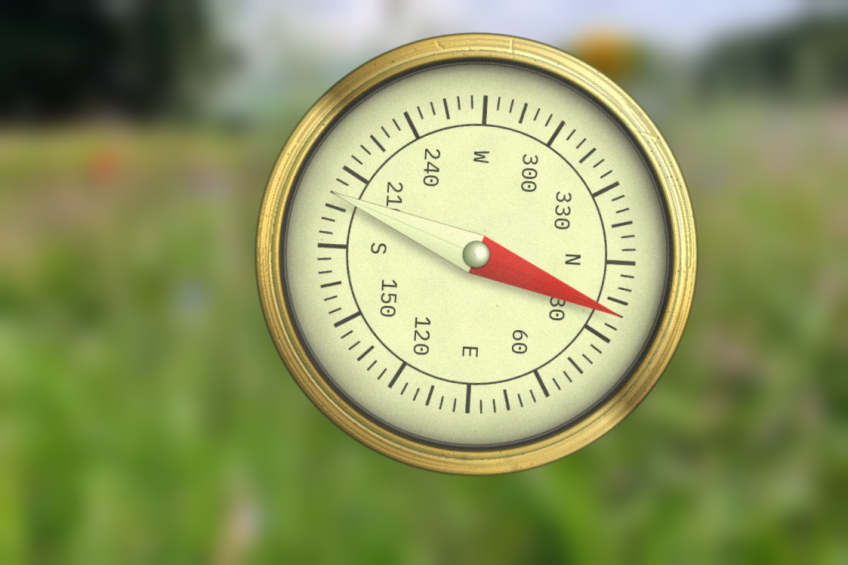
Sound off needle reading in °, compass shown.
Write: 20 °
